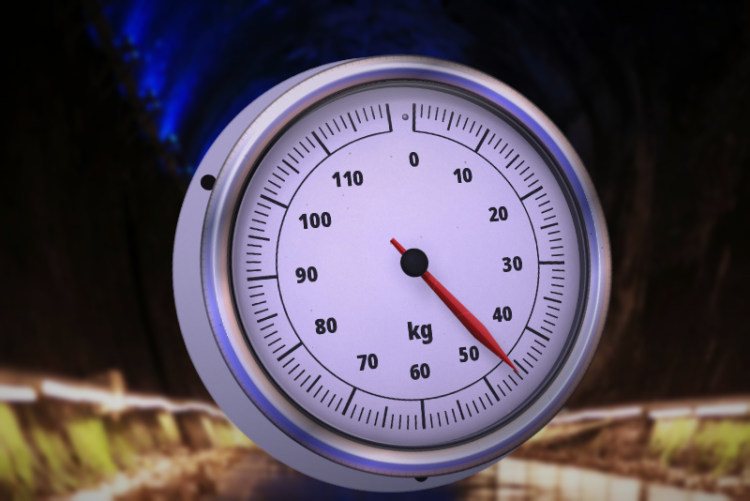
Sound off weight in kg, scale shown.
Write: 46 kg
